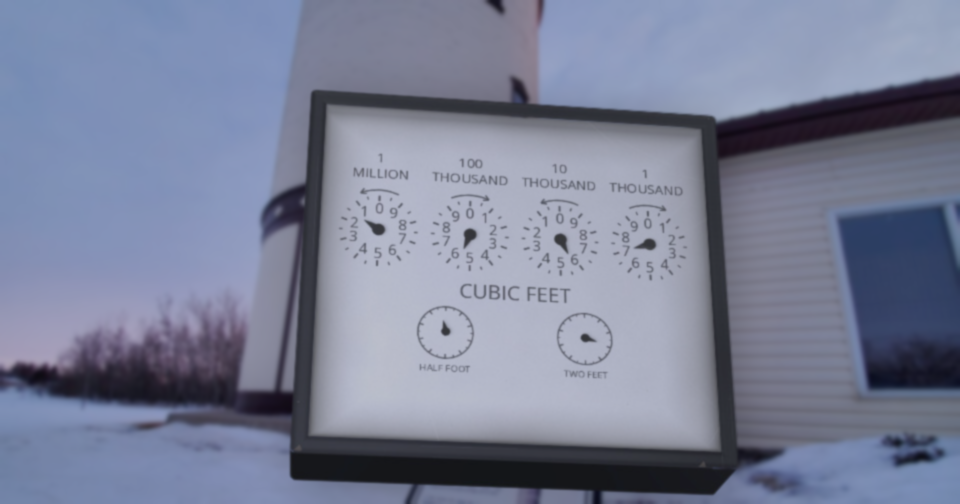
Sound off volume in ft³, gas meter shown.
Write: 155700 ft³
